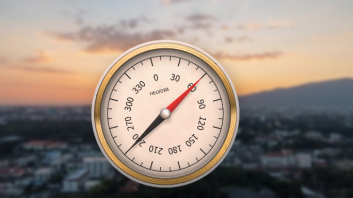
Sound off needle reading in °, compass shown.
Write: 60 °
